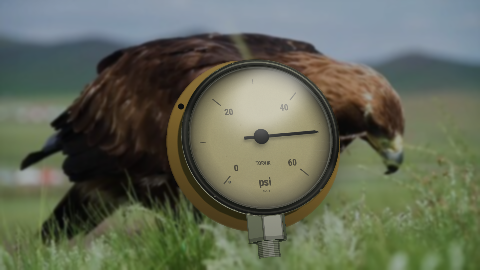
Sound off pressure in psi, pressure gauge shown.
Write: 50 psi
